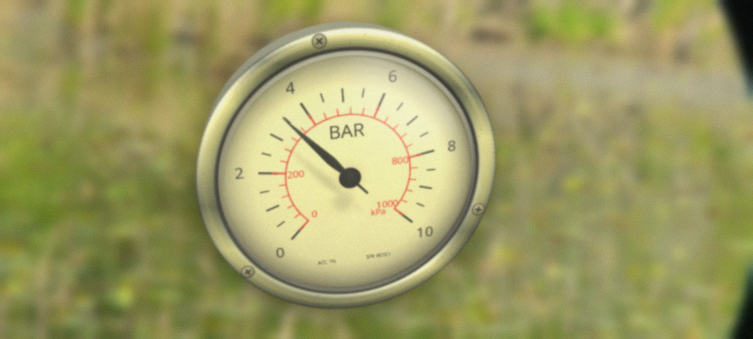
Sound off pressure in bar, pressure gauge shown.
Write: 3.5 bar
